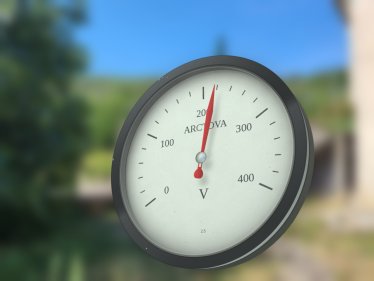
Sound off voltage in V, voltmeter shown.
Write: 220 V
